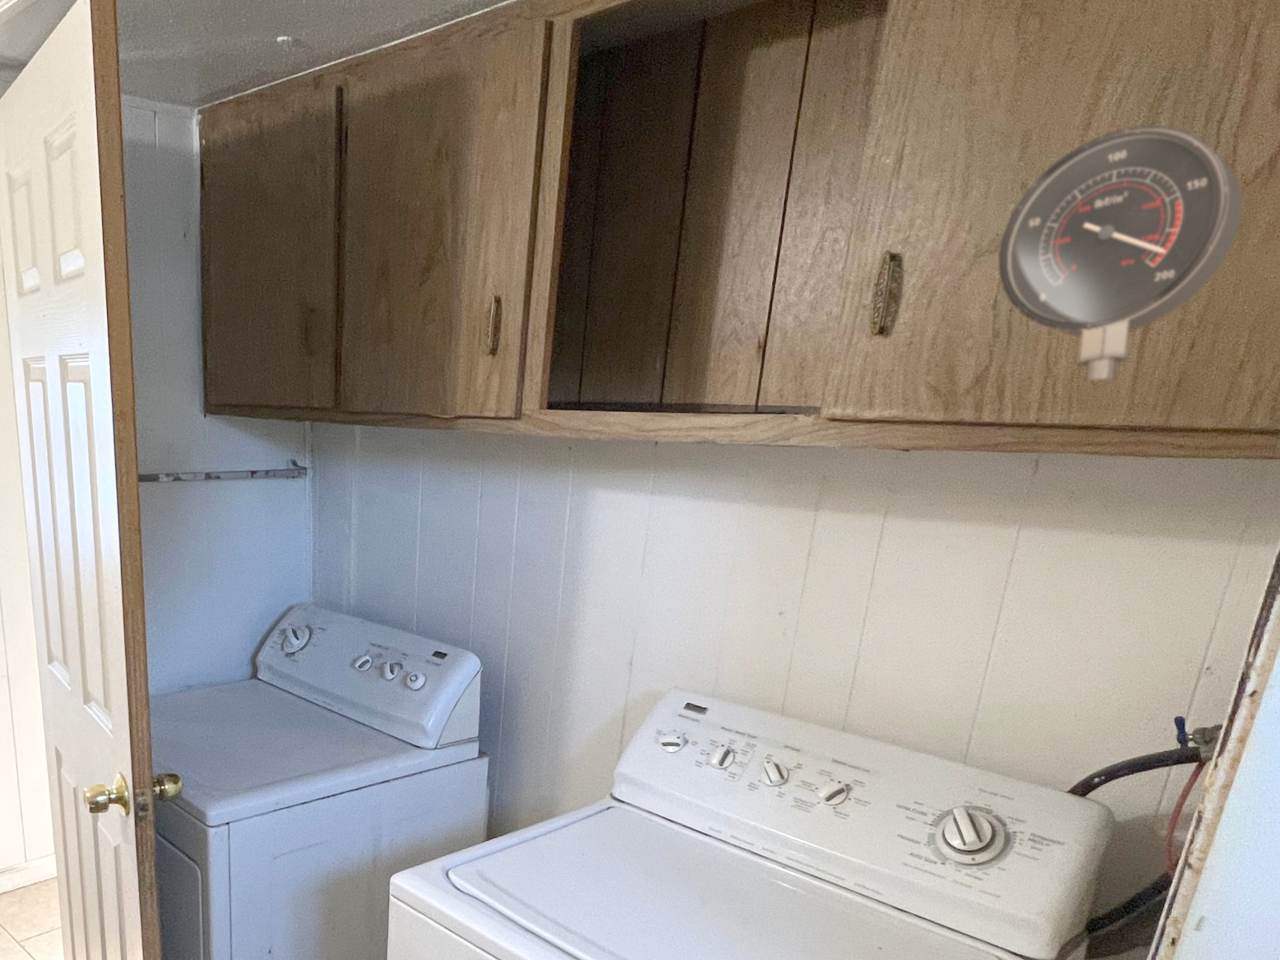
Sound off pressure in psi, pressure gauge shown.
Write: 190 psi
